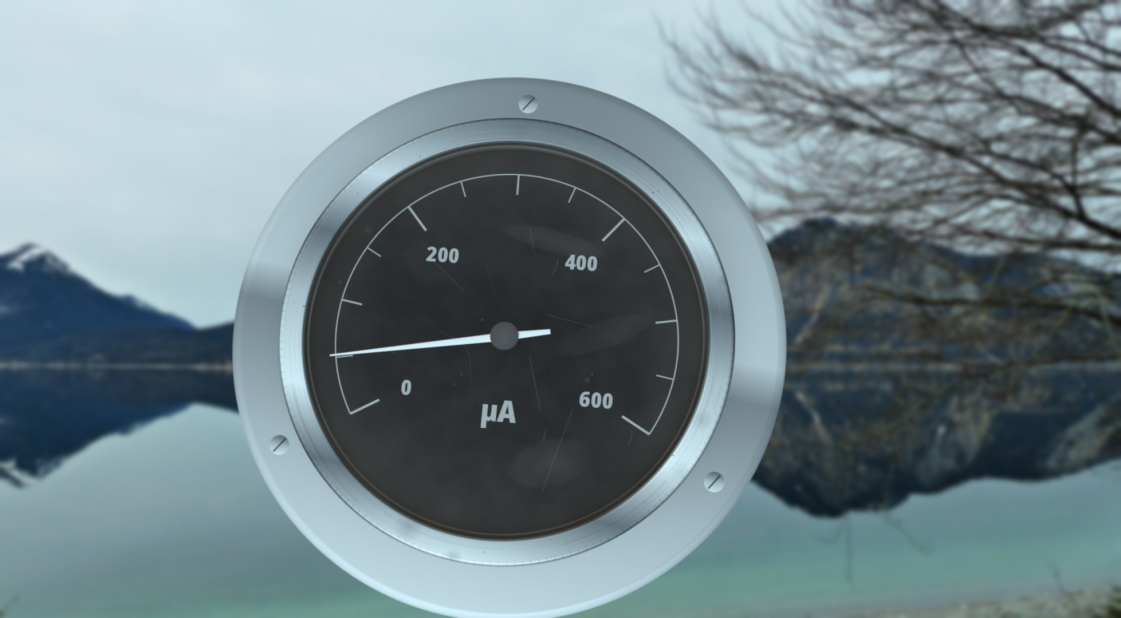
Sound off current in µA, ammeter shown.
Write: 50 µA
